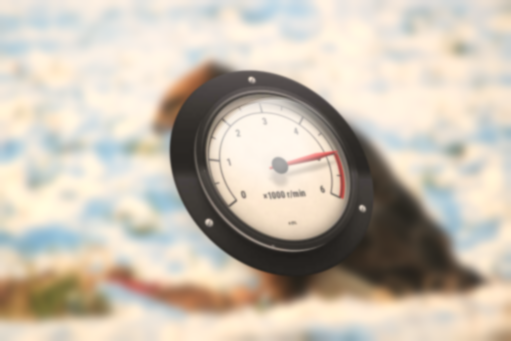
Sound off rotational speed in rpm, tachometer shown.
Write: 5000 rpm
